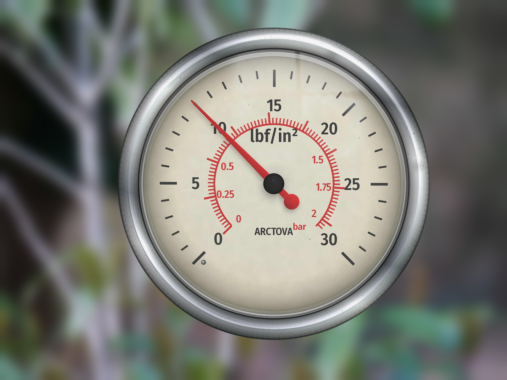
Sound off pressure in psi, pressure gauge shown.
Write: 10 psi
